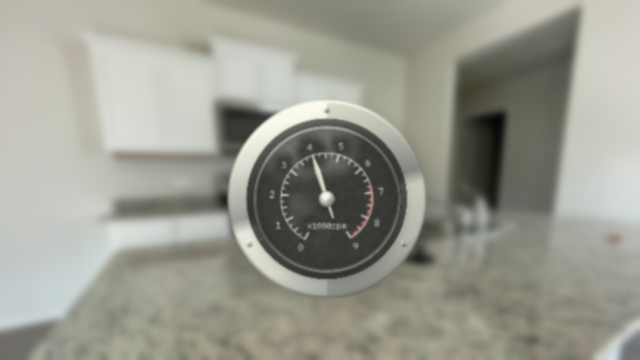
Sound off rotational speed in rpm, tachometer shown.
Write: 4000 rpm
